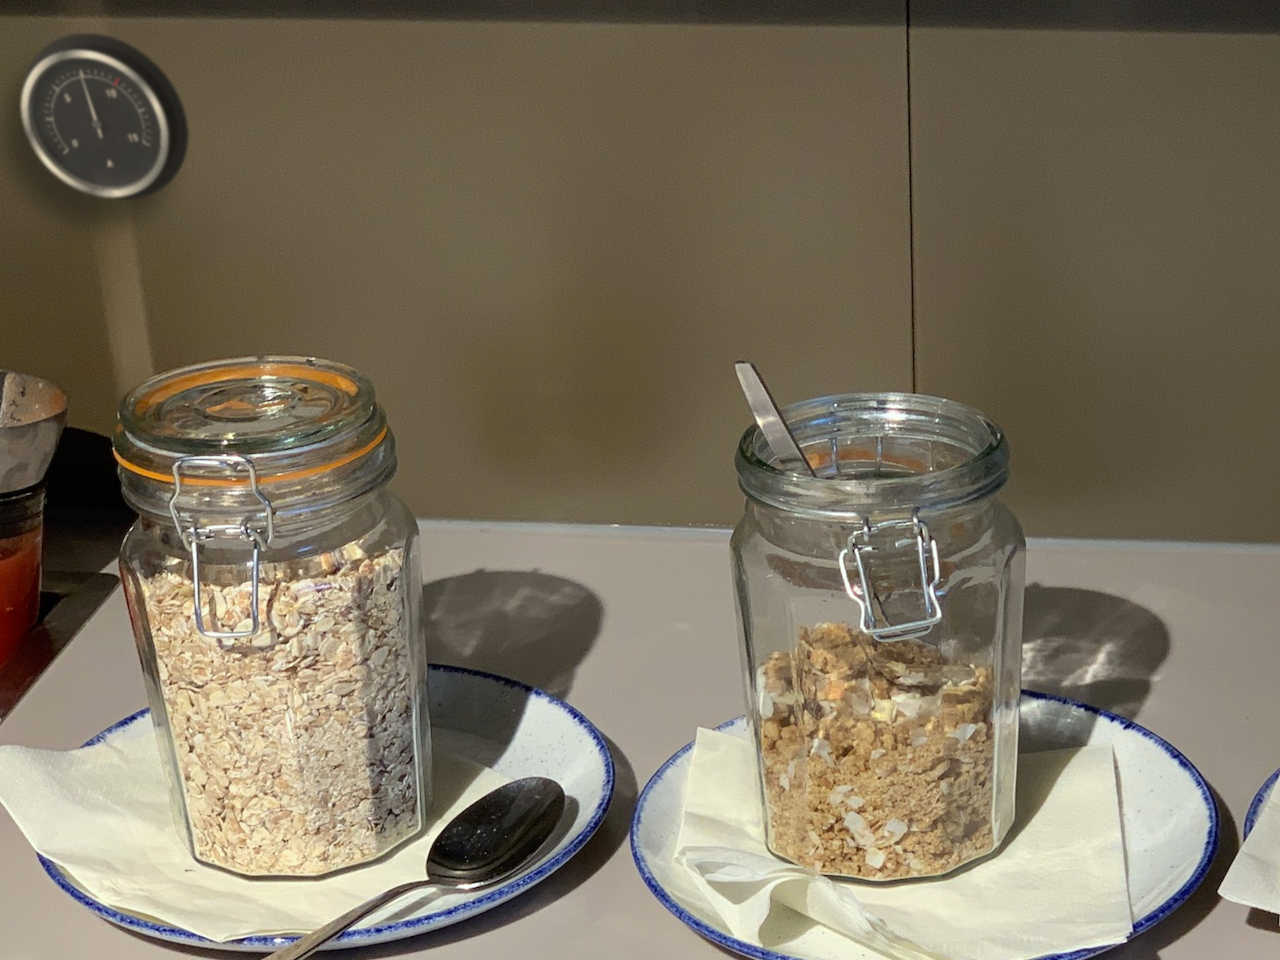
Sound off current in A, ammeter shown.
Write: 7.5 A
